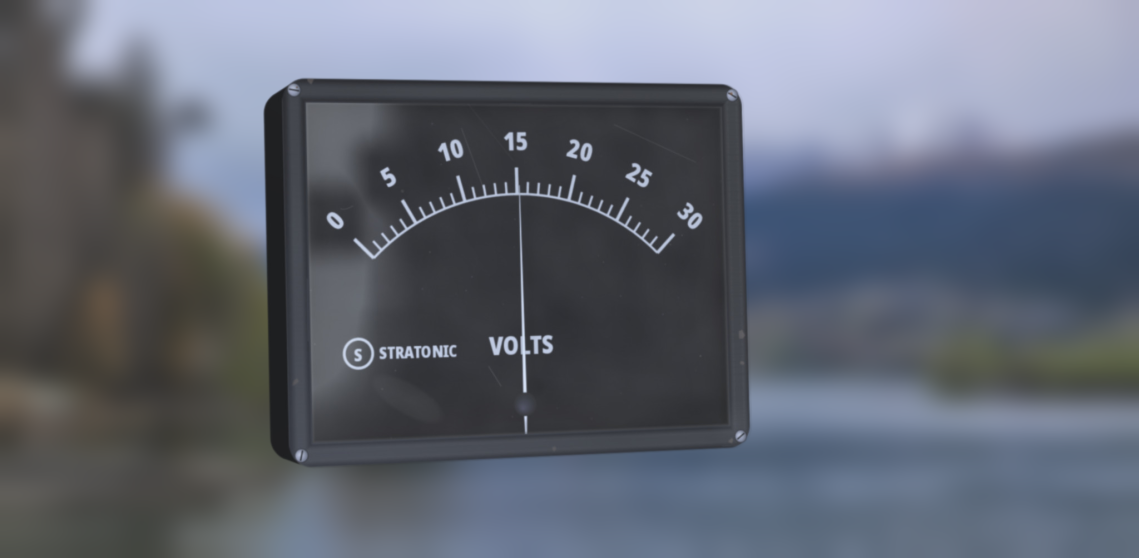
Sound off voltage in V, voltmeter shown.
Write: 15 V
